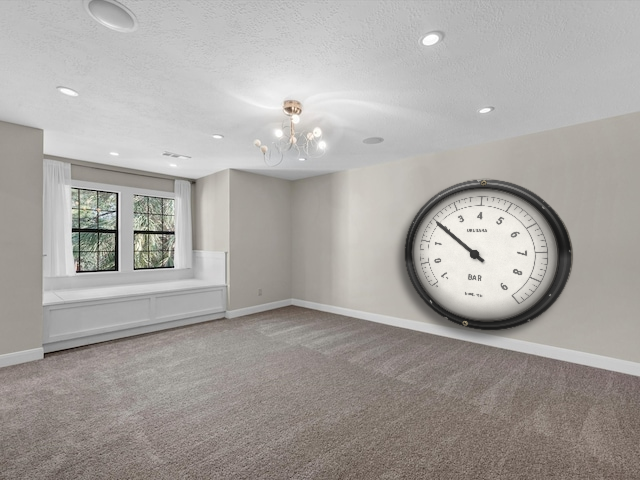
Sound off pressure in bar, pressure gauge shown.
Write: 2 bar
